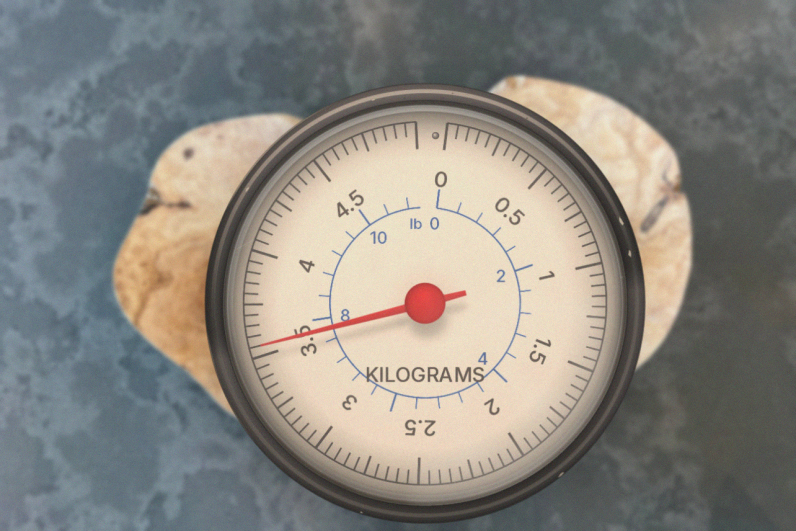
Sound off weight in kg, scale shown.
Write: 3.55 kg
